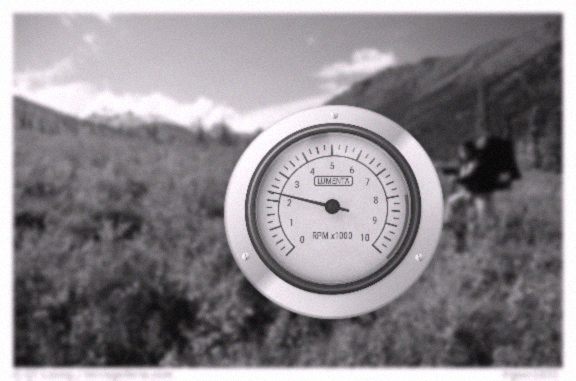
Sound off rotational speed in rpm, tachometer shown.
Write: 2250 rpm
